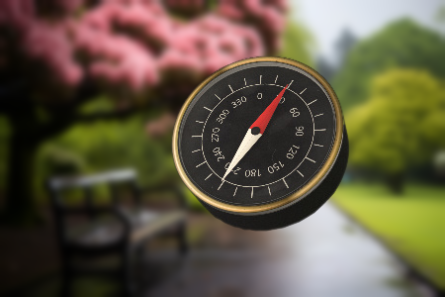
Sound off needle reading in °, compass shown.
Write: 30 °
